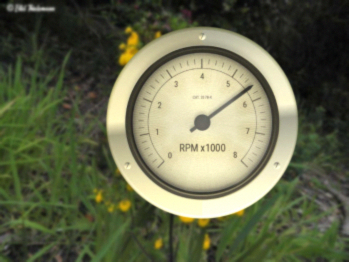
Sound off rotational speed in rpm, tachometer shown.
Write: 5600 rpm
